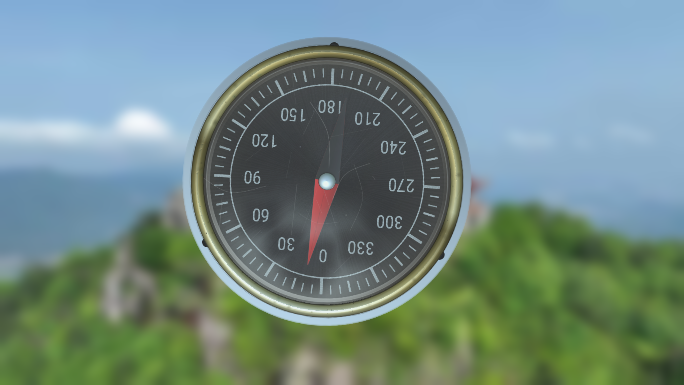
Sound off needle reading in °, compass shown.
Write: 10 °
